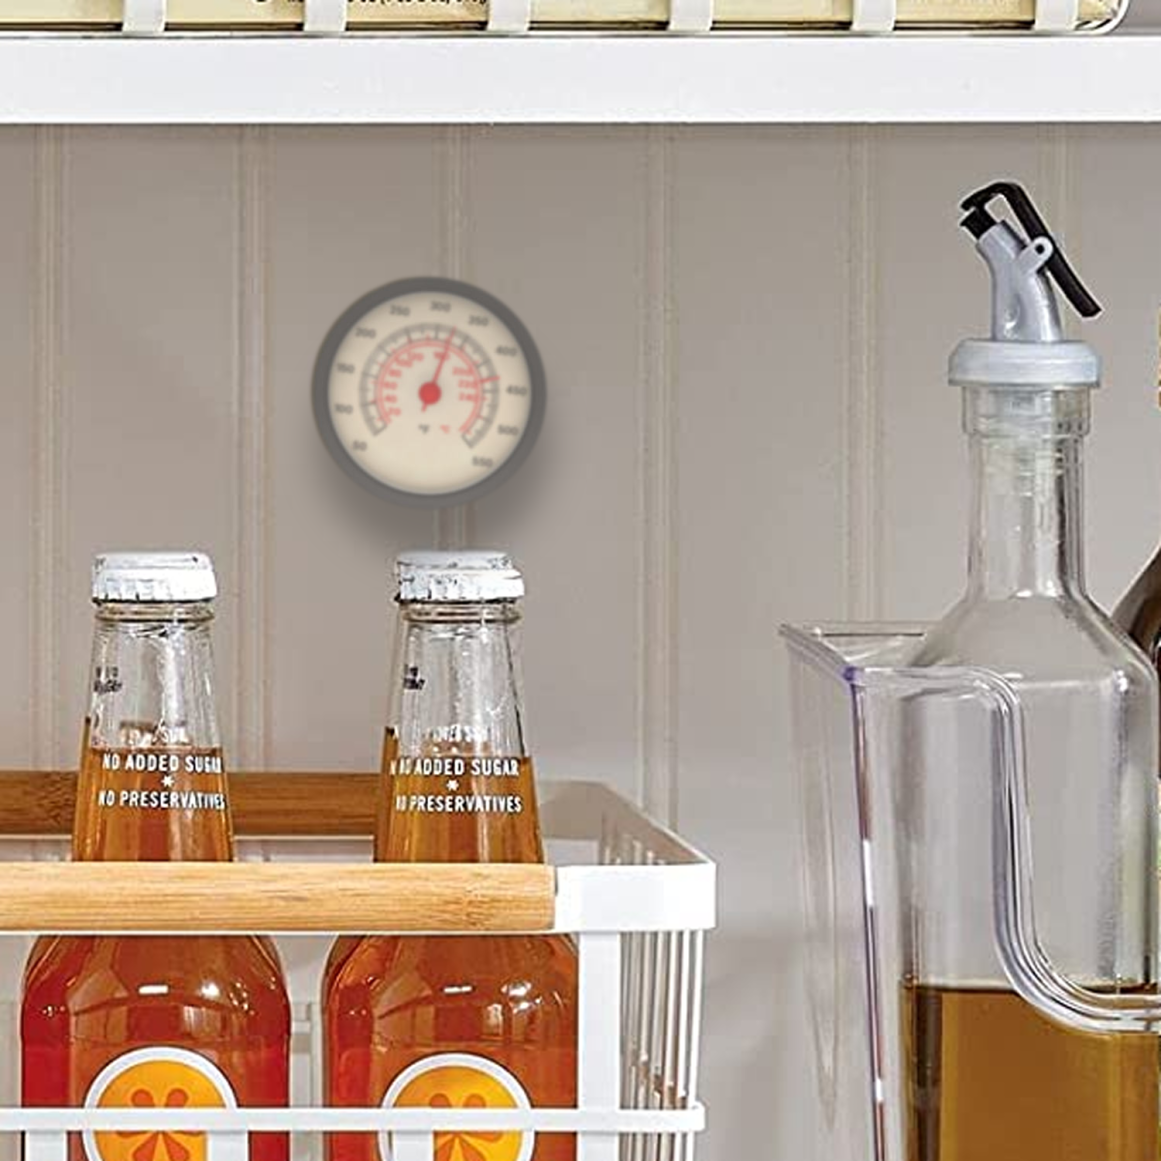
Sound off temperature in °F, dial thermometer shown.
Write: 325 °F
